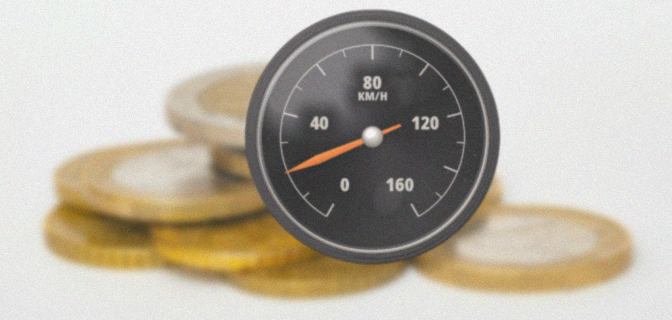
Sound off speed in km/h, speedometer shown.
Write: 20 km/h
